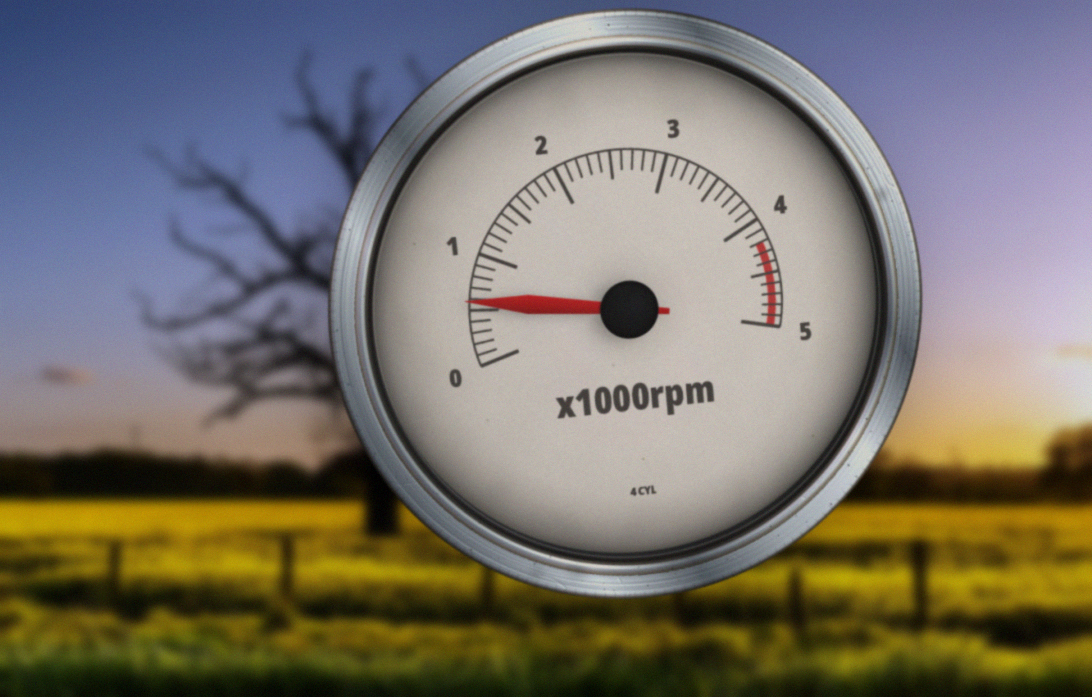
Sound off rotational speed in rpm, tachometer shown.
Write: 600 rpm
